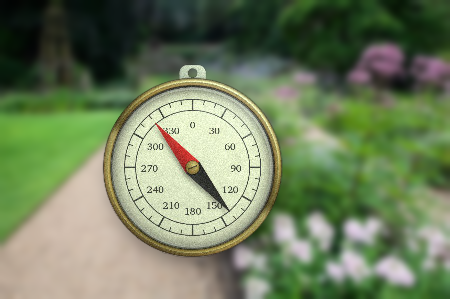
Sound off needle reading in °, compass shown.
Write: 320 °
